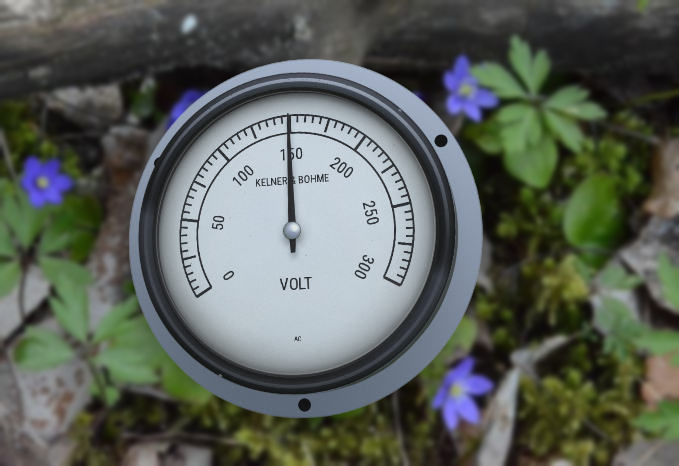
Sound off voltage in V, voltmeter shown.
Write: 150 V
